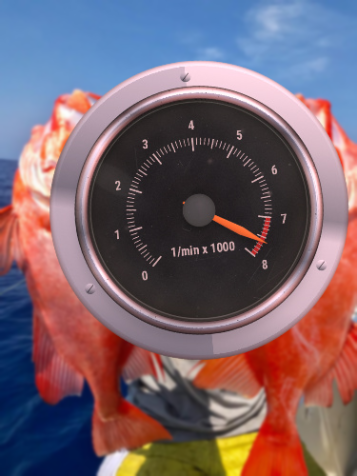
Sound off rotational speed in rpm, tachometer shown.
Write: 7600 rpm
